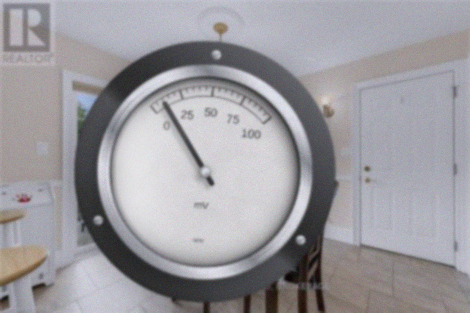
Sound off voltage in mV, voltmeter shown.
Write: 10 mV
